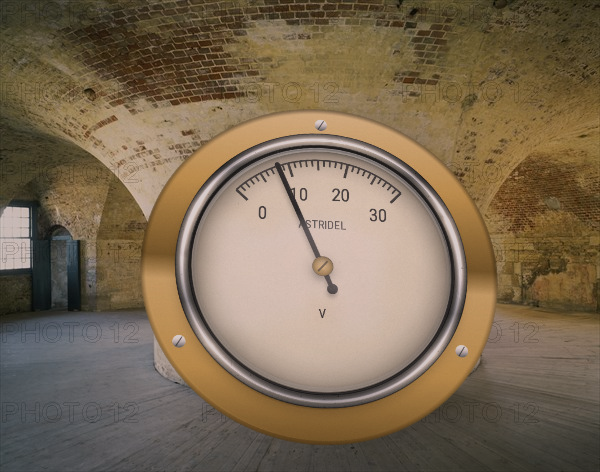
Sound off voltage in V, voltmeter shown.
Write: 8 V
